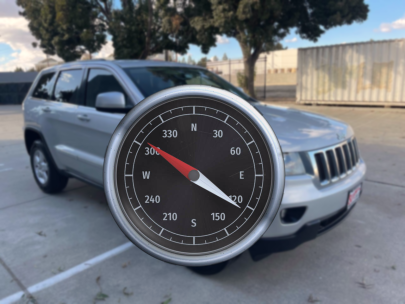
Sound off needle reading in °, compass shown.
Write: 305 °
